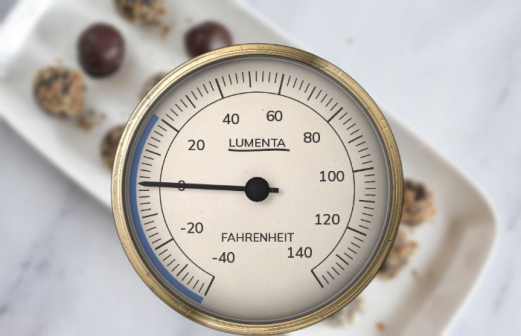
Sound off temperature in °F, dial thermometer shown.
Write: 0 °F
